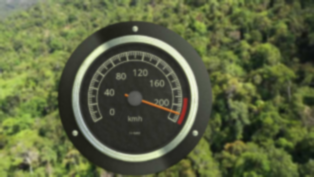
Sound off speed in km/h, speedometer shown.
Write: 210 km/h
